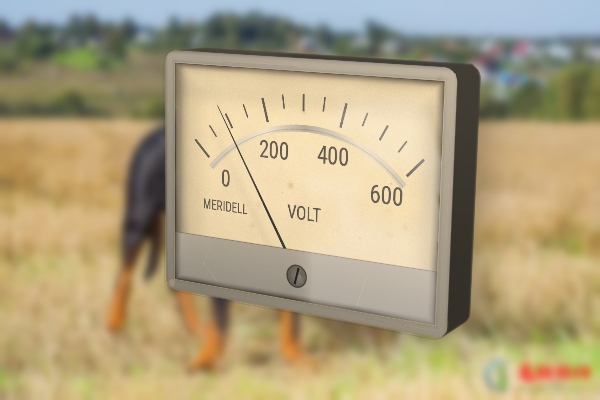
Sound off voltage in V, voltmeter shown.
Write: 100 V
